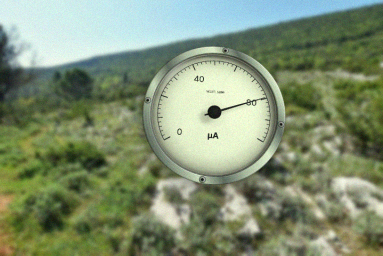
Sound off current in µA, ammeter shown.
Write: 80 µA
